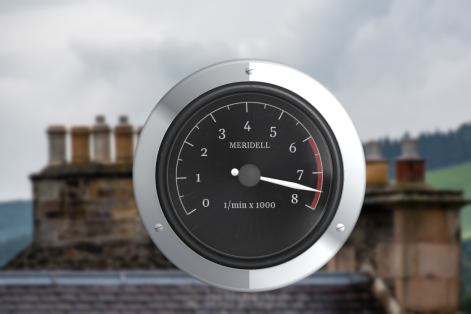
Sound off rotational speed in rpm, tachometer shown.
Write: 7500 rpm
